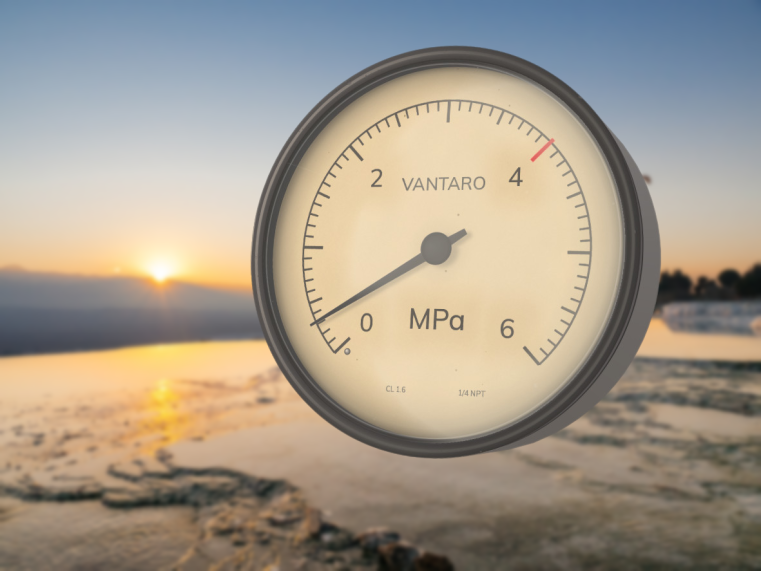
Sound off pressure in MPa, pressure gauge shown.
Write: 0.3 MPa
